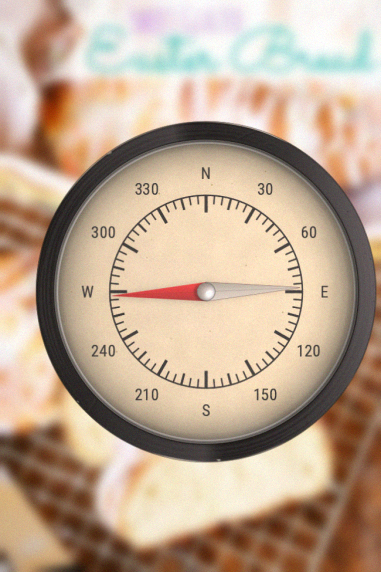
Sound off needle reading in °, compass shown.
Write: 267.5 °
